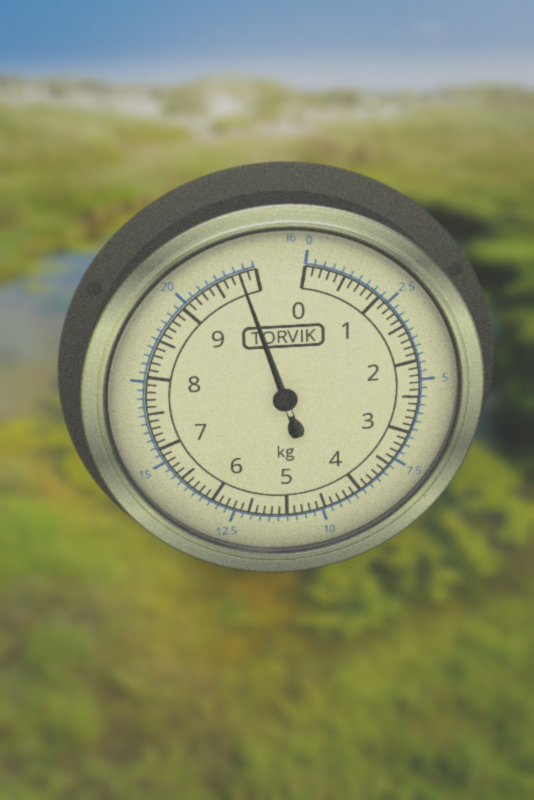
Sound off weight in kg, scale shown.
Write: 9.8 kg
